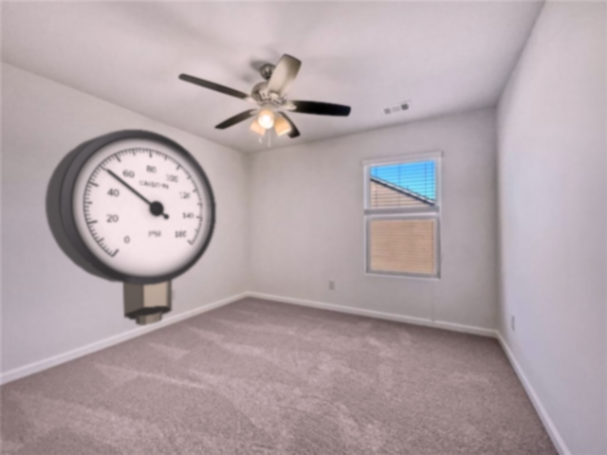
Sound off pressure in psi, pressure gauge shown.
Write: 50 psi
